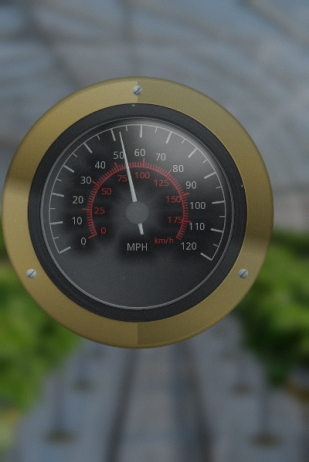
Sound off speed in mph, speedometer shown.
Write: 52.5 mph
